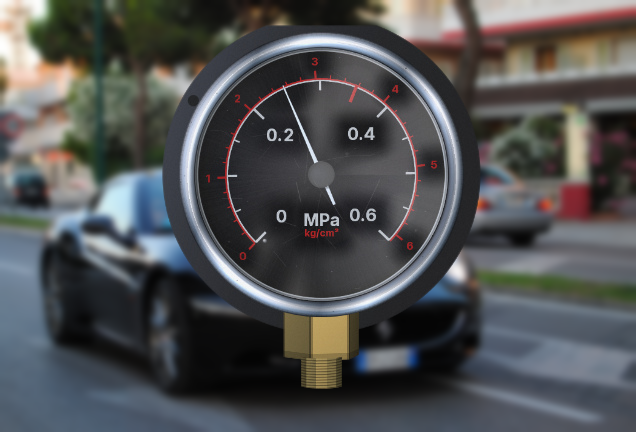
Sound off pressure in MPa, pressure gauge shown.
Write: 0.25 MPa
